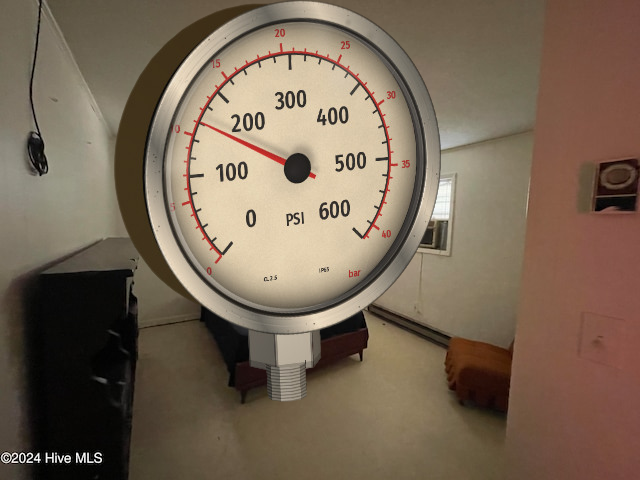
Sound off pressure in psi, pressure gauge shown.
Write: 160 psi
